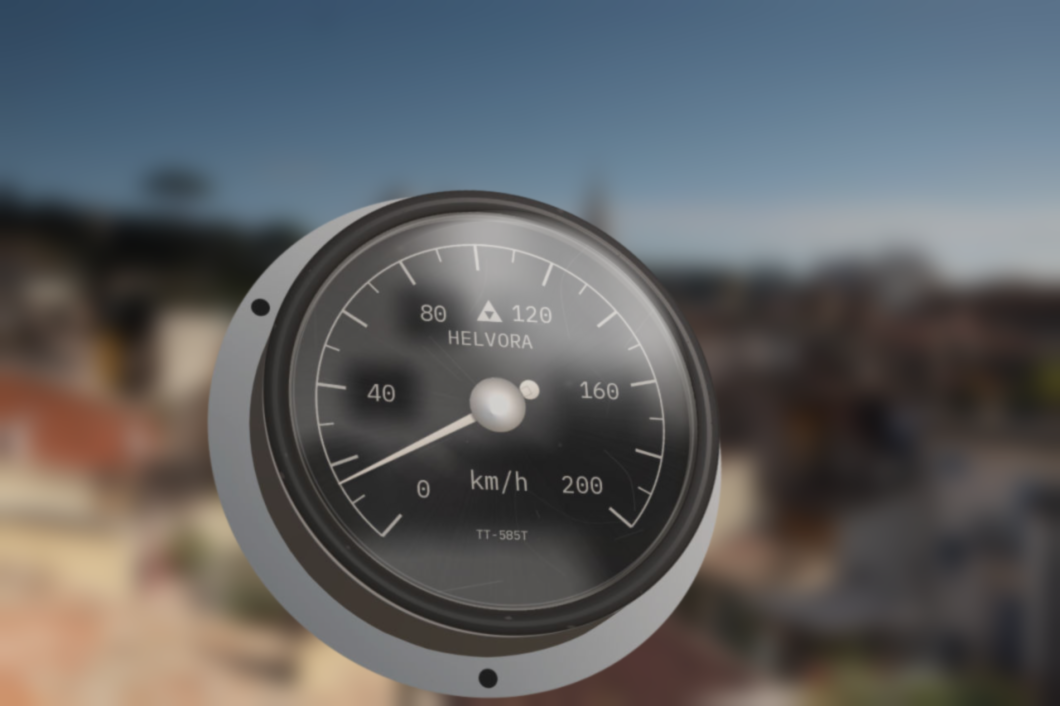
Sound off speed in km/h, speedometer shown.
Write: 15 km/h
